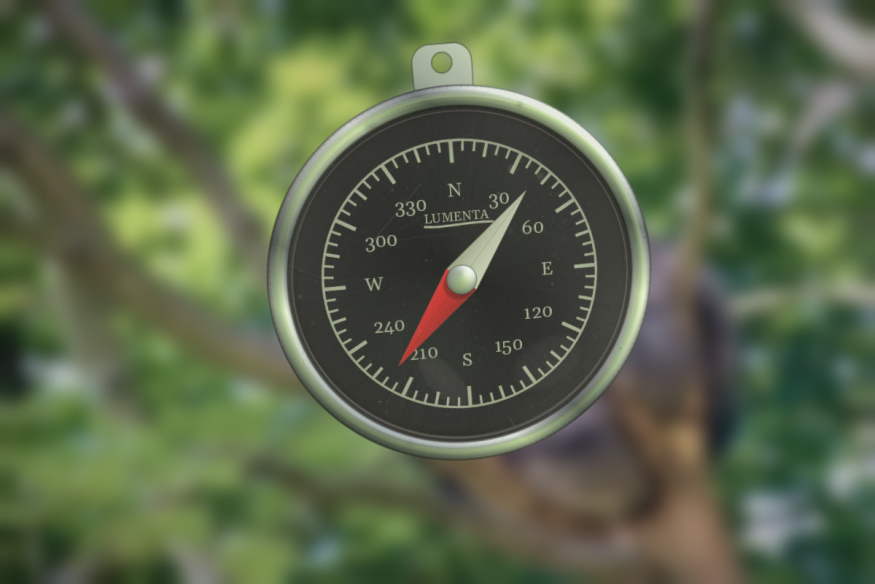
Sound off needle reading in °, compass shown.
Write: 220 °
